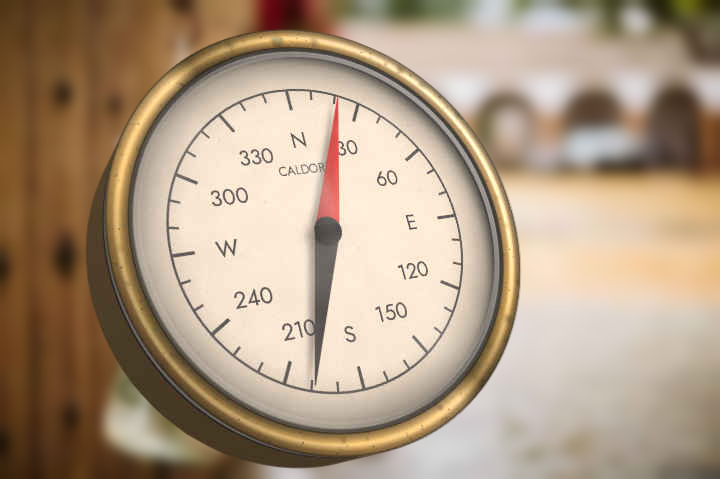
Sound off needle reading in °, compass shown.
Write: 20 °
